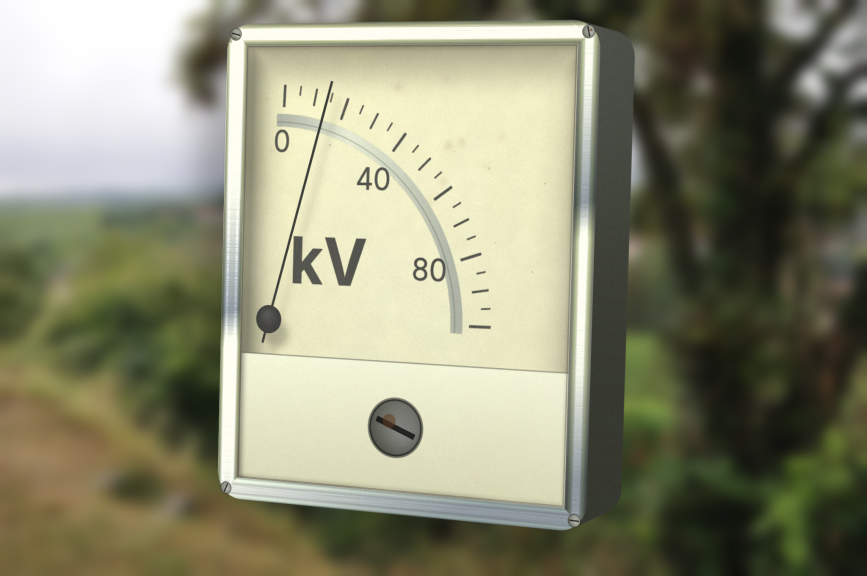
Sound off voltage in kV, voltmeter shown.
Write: 15 kV
